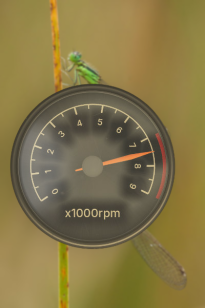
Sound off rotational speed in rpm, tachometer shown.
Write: 7500 rpm
